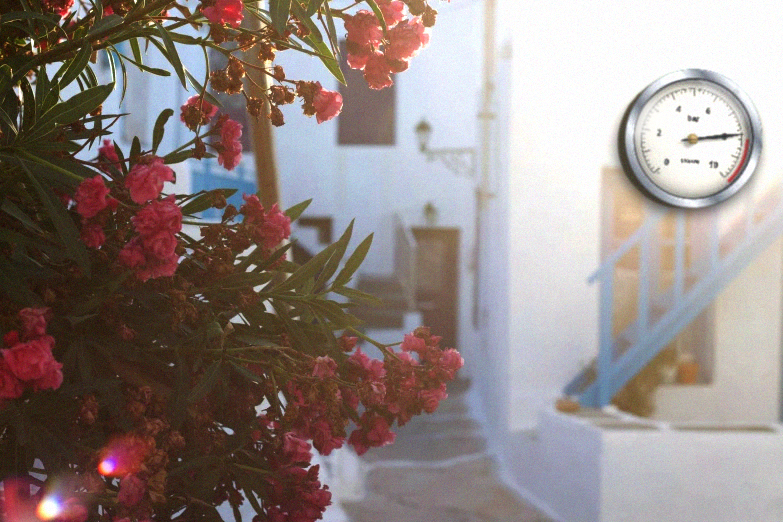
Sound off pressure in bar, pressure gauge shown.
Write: 8 bar
